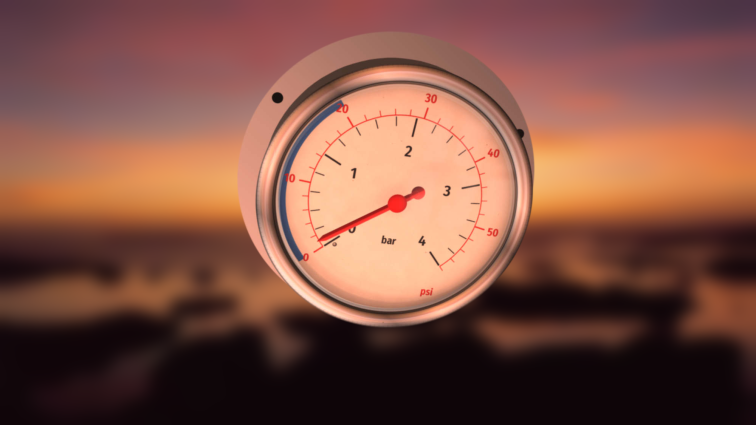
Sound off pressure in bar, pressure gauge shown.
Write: 0.1 bar
